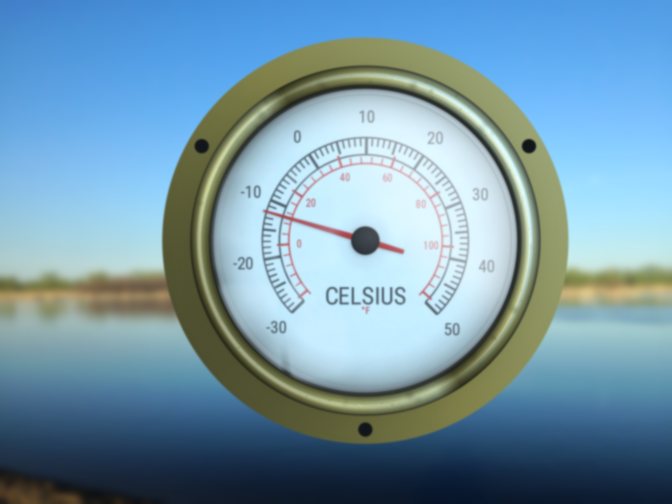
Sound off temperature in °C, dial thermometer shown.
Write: -12 °C
